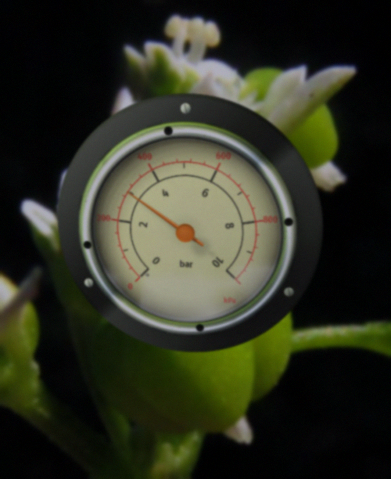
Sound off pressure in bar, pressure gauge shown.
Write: 3 bar
